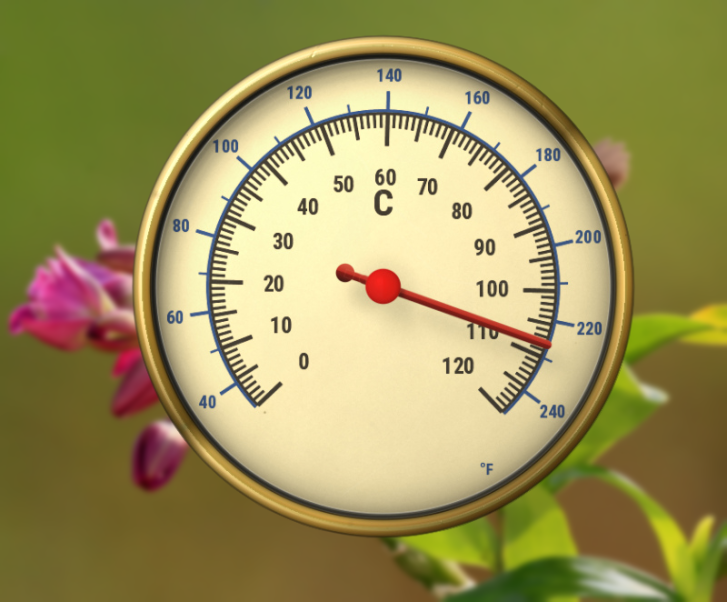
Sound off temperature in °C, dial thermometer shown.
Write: 108 °C
